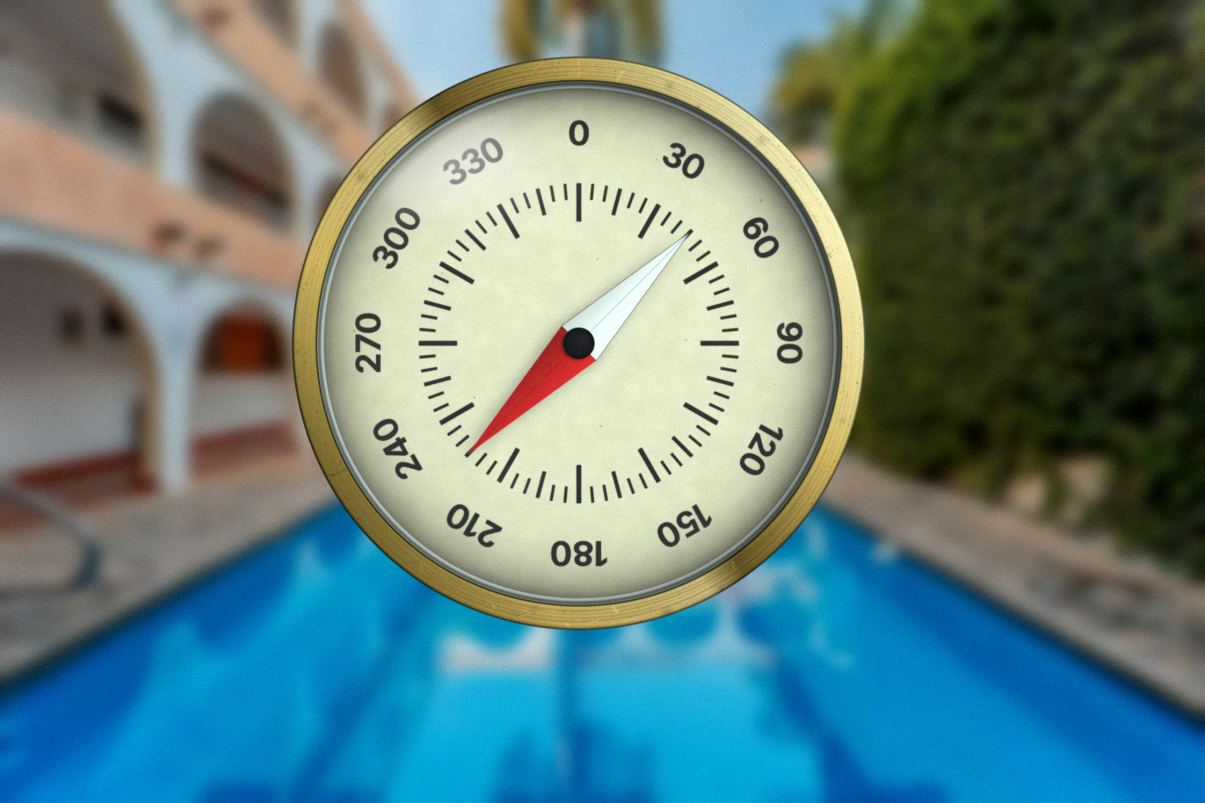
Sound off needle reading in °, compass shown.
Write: 225 °
